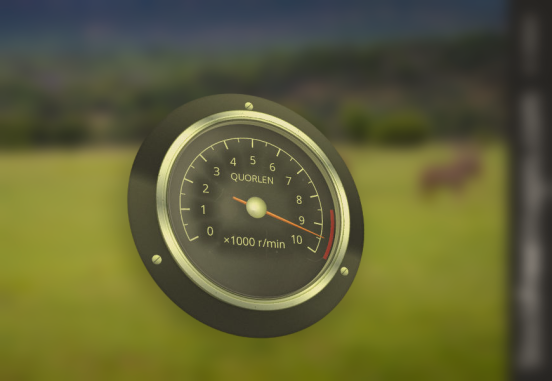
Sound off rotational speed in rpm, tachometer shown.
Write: 9500 rpm
